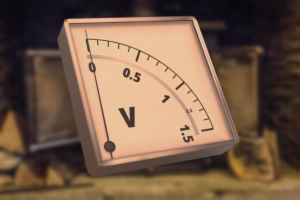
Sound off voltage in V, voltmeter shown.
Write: 0 V
